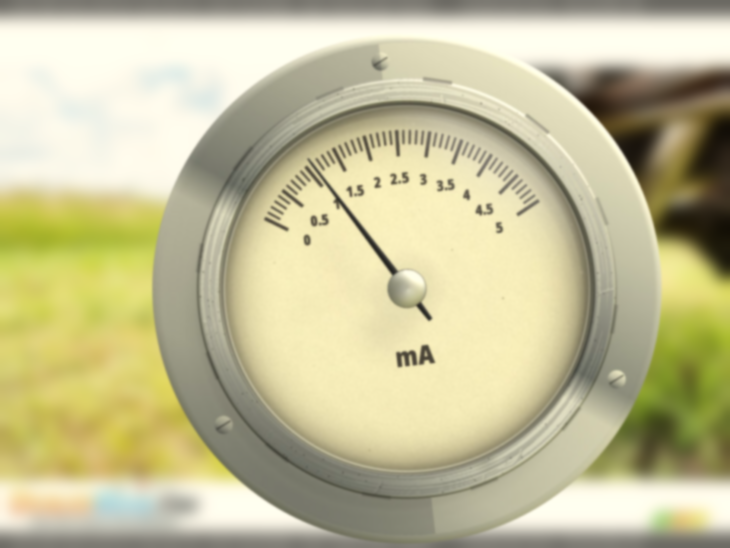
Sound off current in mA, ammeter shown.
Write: 1.1 mA
